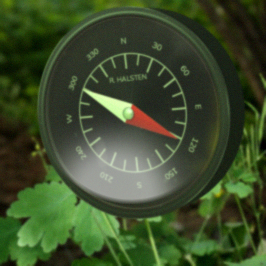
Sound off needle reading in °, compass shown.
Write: 120 °
